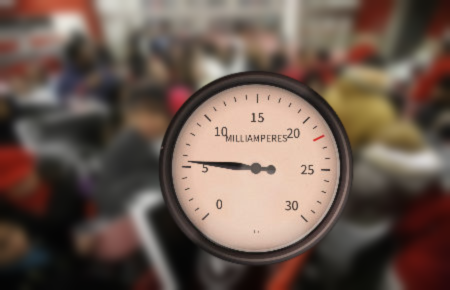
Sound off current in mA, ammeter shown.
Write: 5.5 mA
